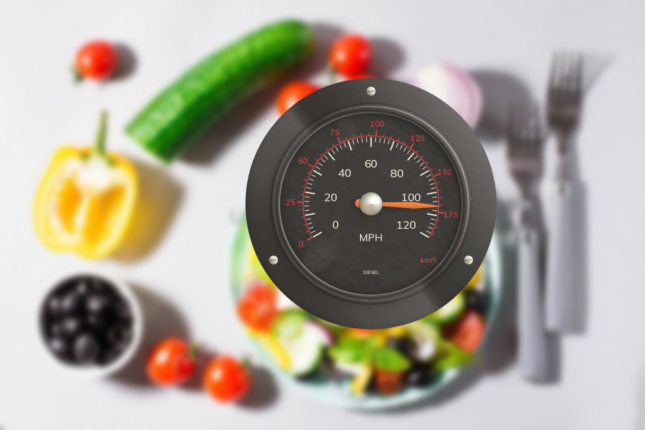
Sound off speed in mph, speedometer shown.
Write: 106 mph
